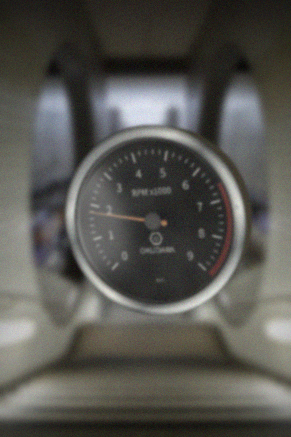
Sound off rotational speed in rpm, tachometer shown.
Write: 1800 rpm
